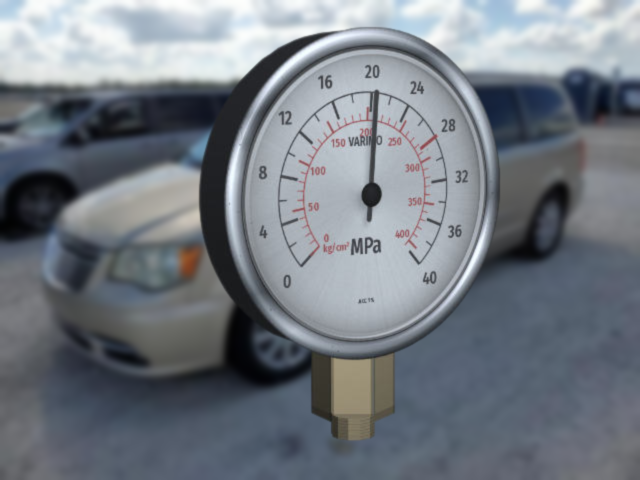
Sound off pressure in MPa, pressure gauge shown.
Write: 20 MPa
